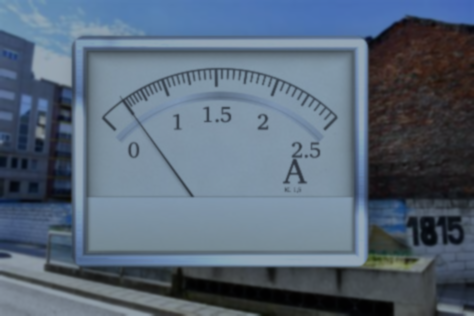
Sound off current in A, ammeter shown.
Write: 0.5 A
